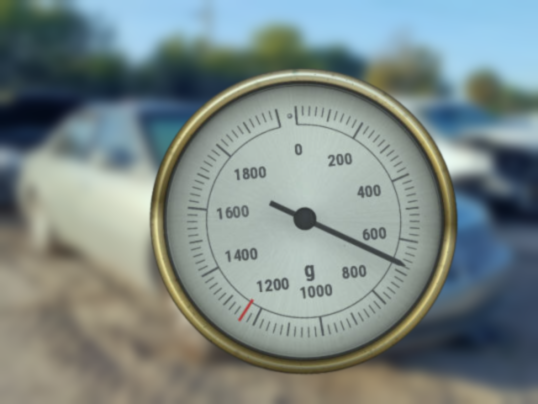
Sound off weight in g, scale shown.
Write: 680 g
